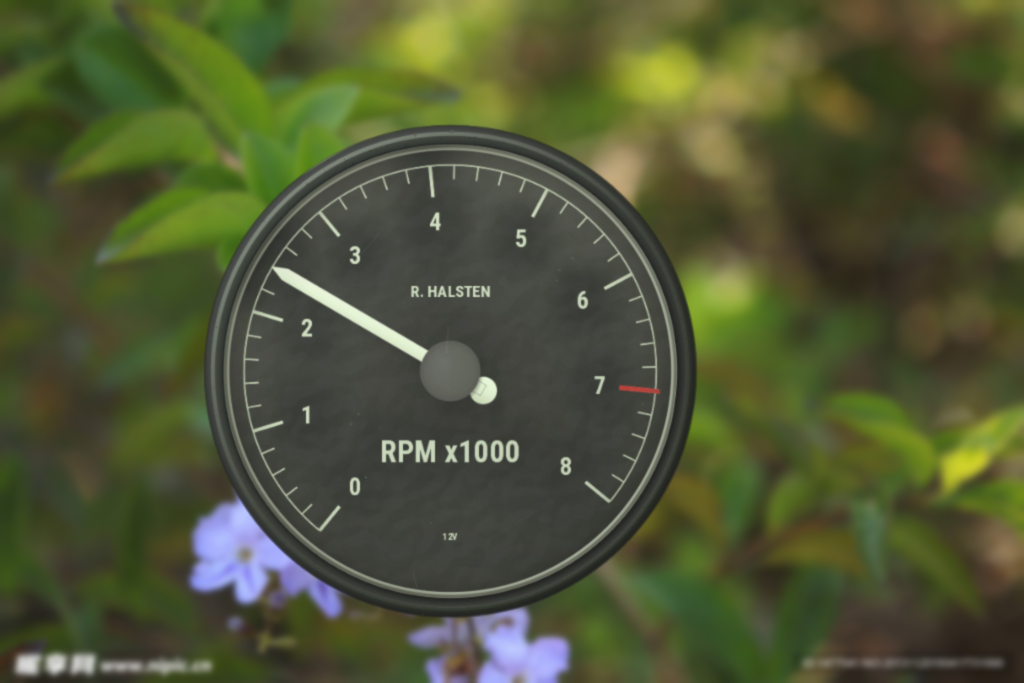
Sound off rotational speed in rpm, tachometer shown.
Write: 2400 rpm
